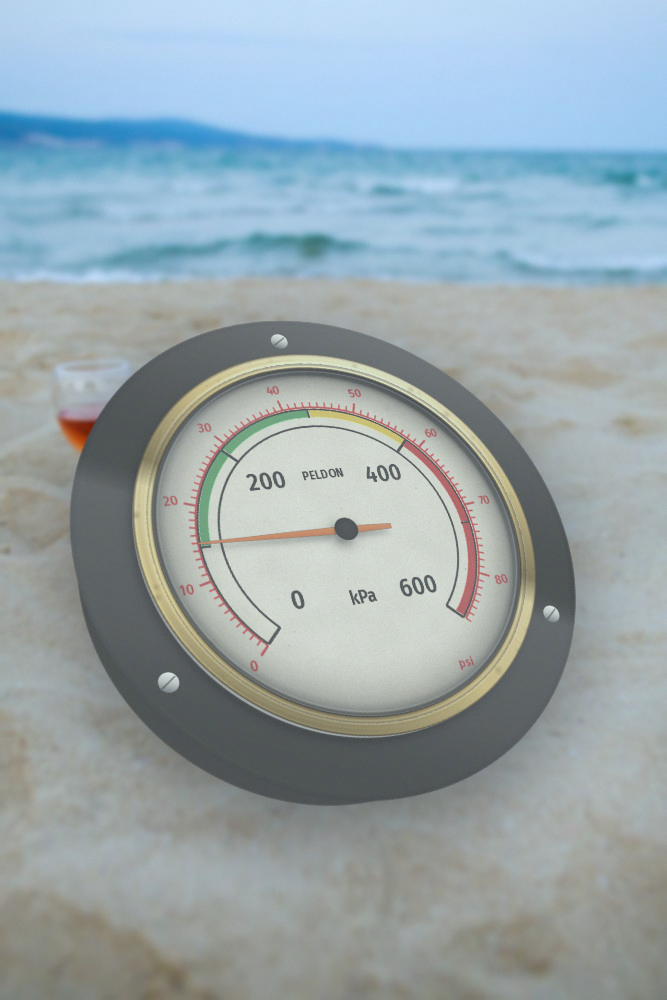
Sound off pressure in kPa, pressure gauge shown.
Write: 100 kPa
